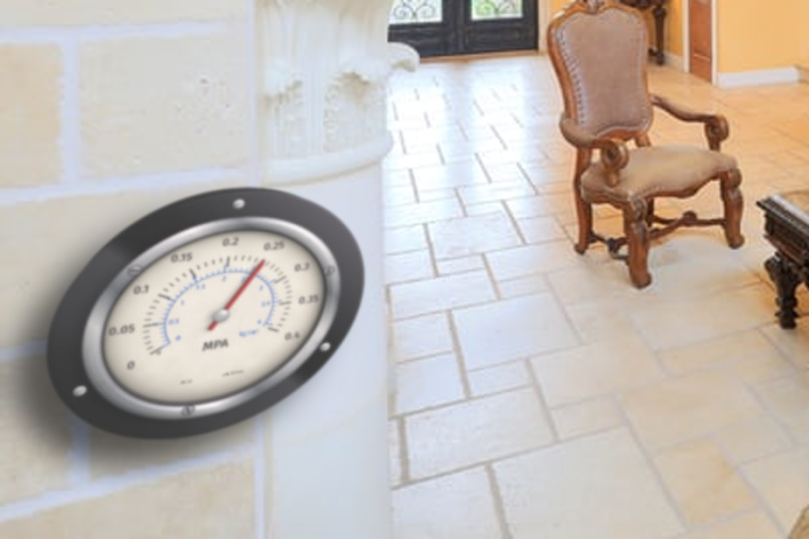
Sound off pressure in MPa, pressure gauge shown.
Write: 0.25 MPa
